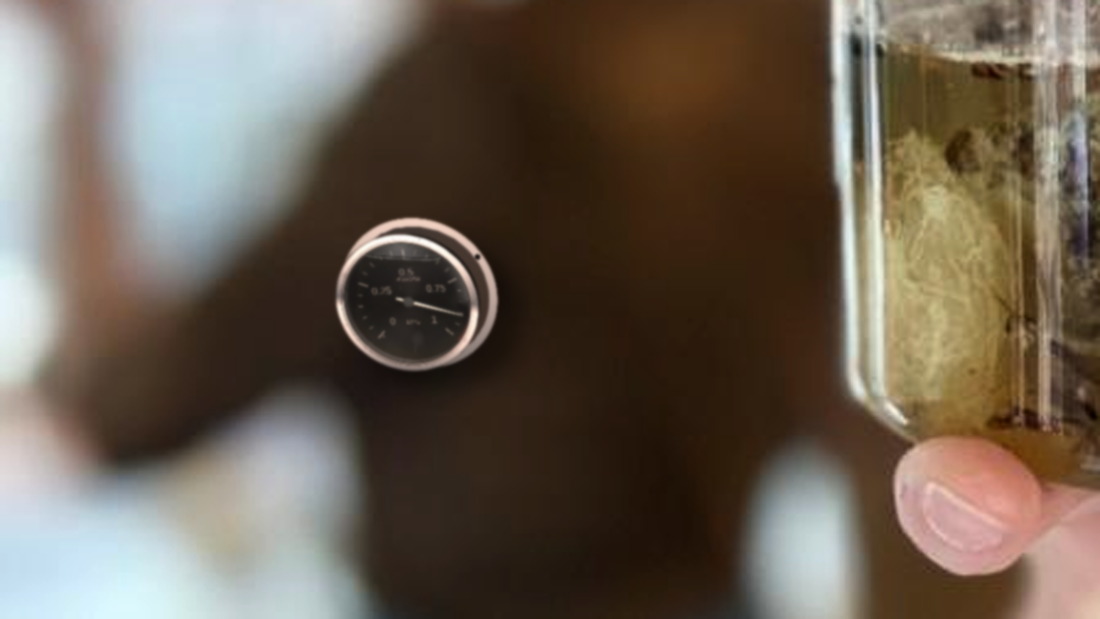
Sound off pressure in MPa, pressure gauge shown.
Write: 0.9 MPa
